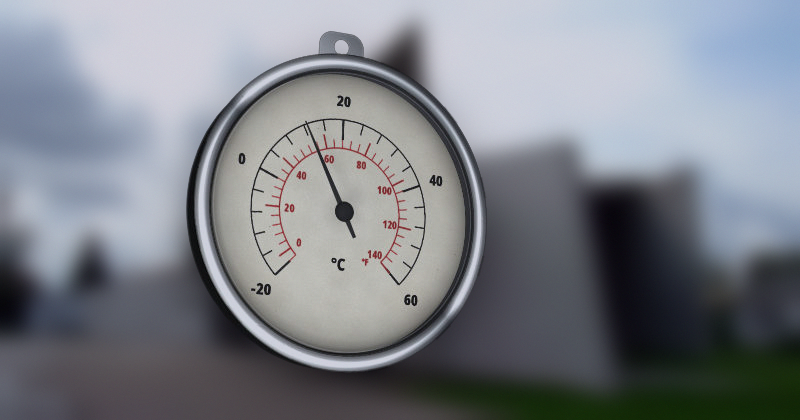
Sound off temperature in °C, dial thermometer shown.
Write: 12 °C
